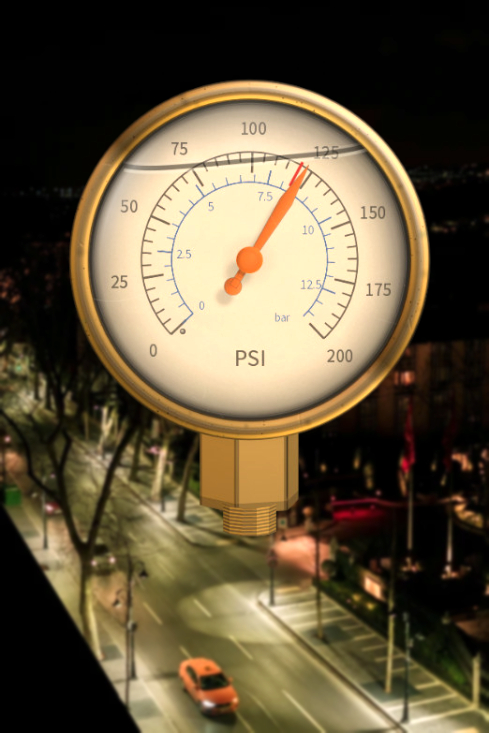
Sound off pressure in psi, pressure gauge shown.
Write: 122.5 psi
